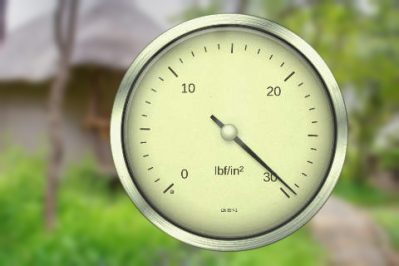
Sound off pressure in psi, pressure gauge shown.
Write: 29.5 psi
